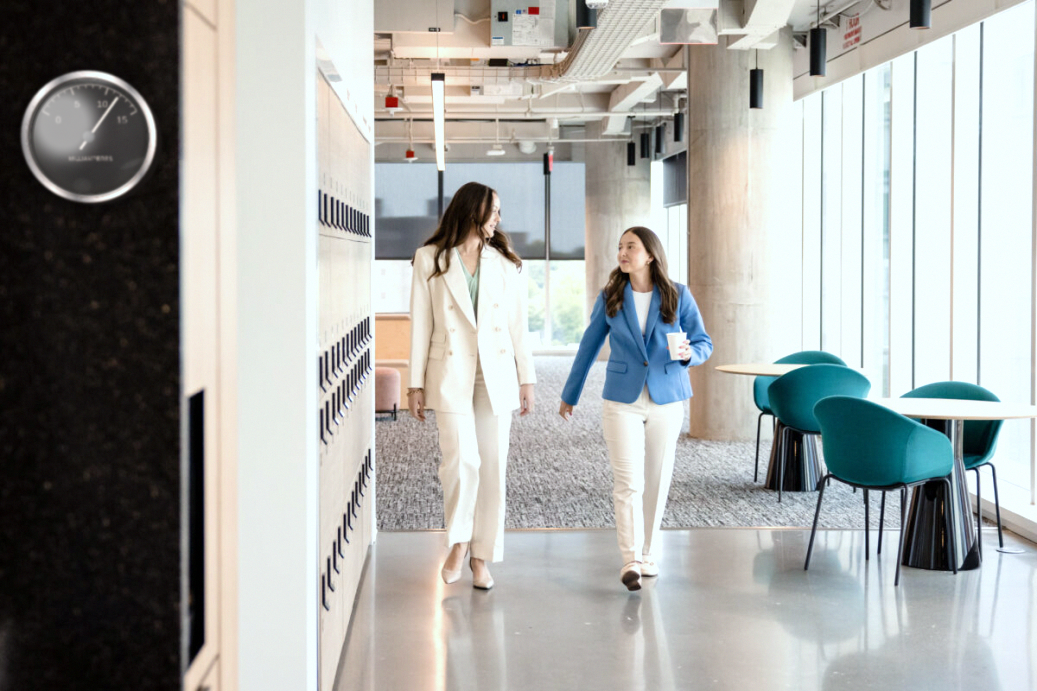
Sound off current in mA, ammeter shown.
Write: 12 mA
